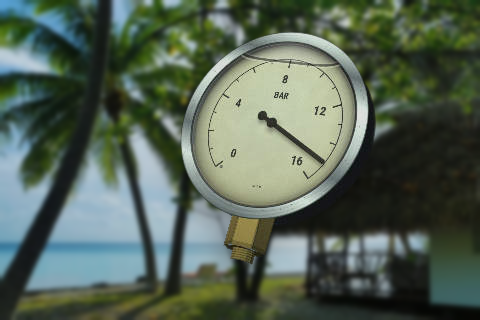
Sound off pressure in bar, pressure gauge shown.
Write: 15 bar
